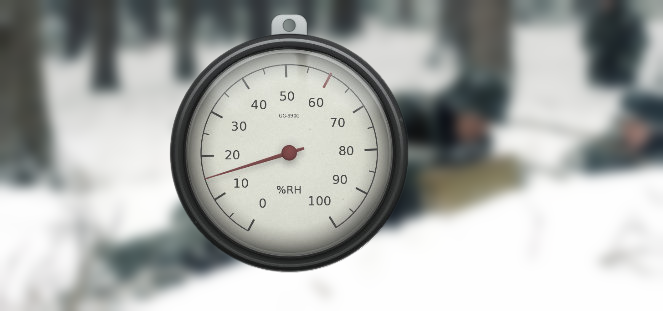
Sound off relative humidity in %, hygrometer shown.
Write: 15 %
